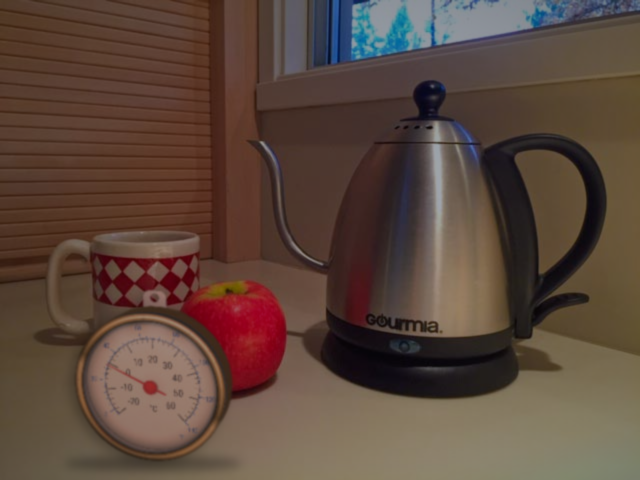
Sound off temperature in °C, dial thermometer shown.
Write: 0 °C
